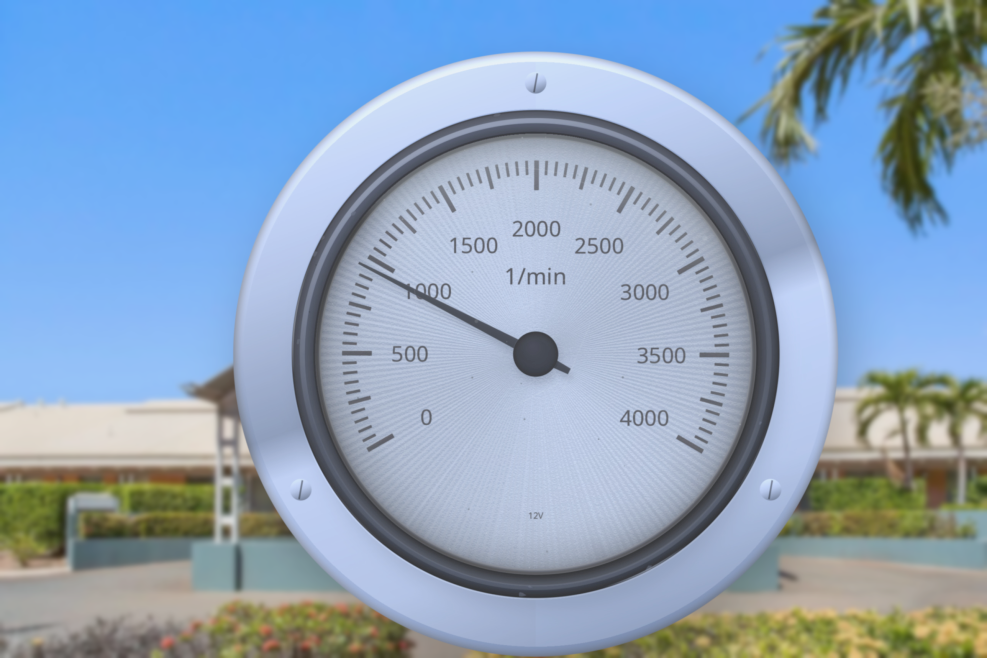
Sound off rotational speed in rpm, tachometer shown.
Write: 950 rpm
